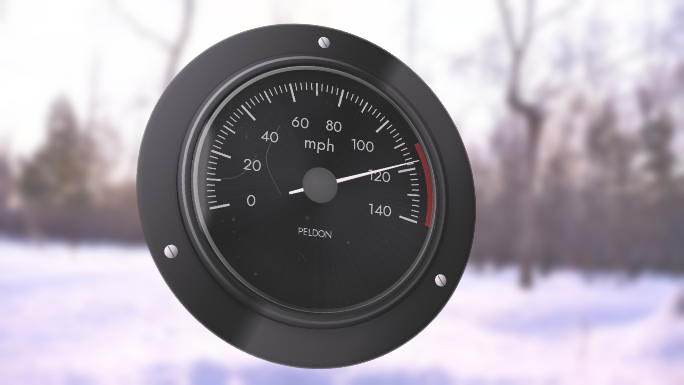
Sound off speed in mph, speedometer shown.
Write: 118 mph
